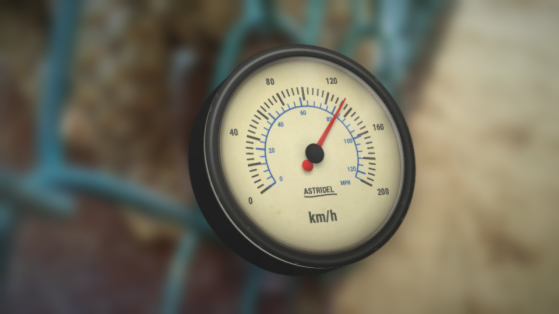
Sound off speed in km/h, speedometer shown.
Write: 132 km/h
